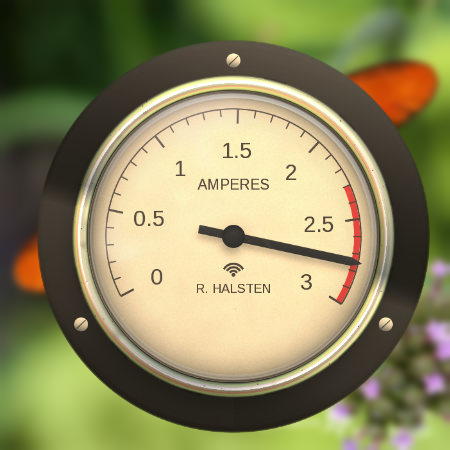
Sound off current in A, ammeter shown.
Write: 2.75 A
